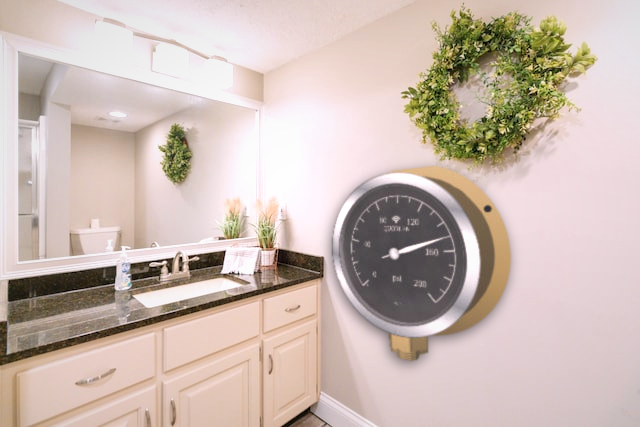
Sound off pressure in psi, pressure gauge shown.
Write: 150 psi
